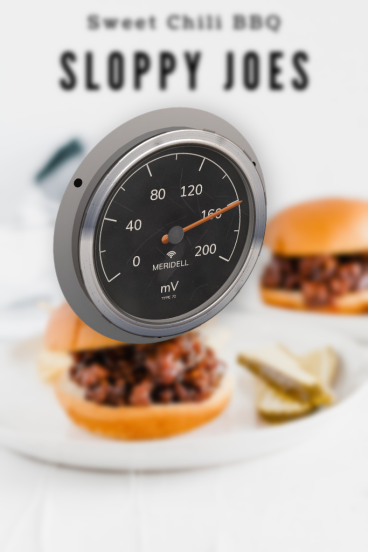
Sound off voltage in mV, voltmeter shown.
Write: 160 mV
